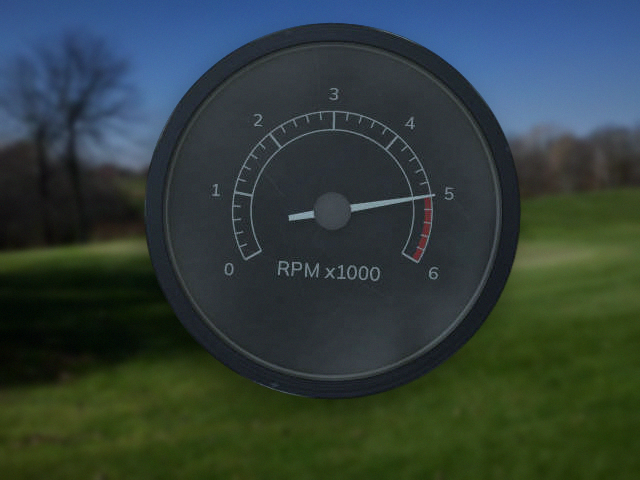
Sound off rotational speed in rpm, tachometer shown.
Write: 5000 rpm
